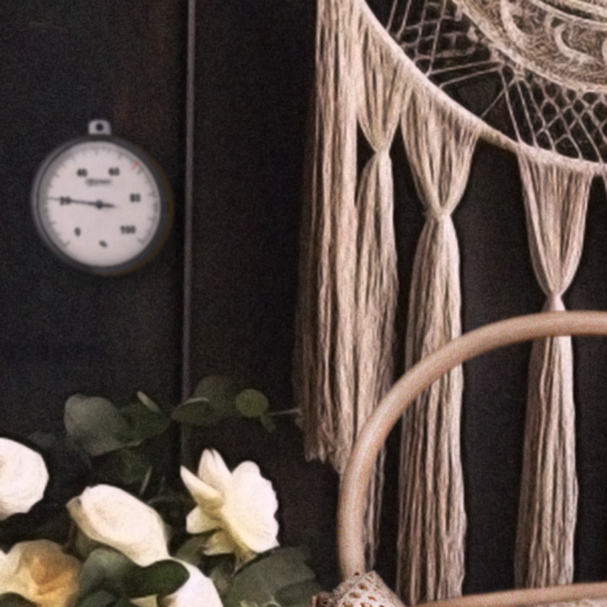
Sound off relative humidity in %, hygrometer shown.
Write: 20 %
